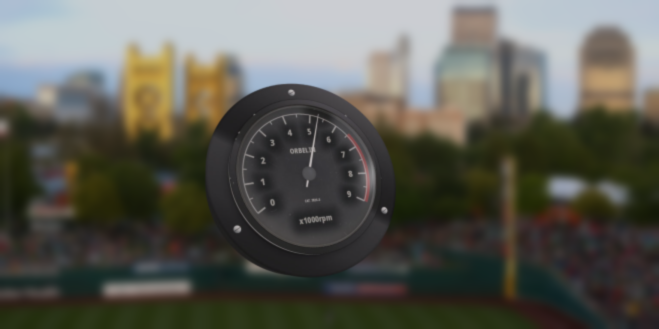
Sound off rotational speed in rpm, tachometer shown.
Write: 5250 rpm
